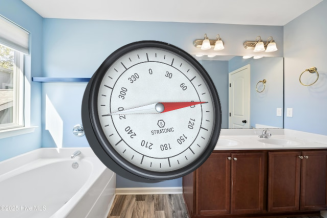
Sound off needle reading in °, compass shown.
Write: 90 °
